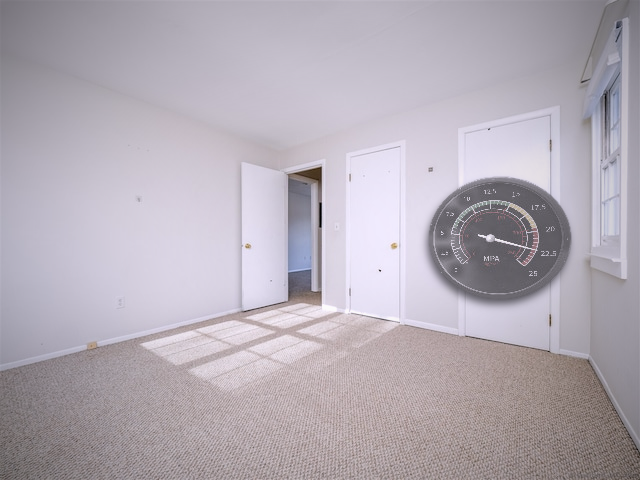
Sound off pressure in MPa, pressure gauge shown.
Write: 22.5 MPa
